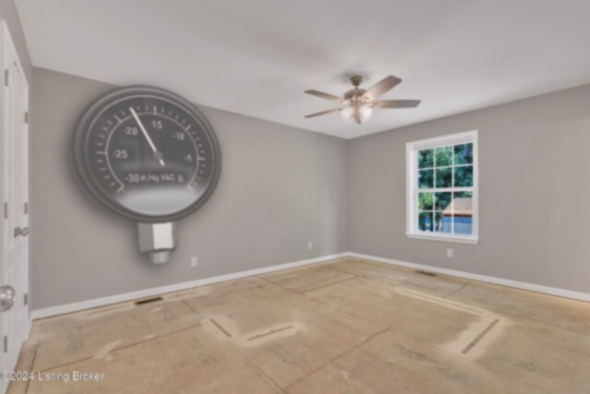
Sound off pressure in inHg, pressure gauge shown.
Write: -18 inHg
